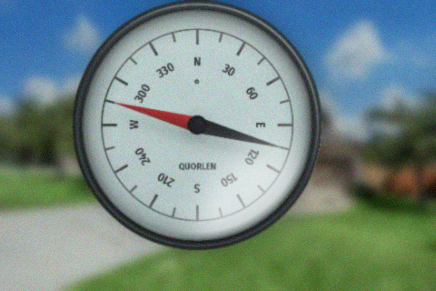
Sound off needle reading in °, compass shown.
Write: 285 °
